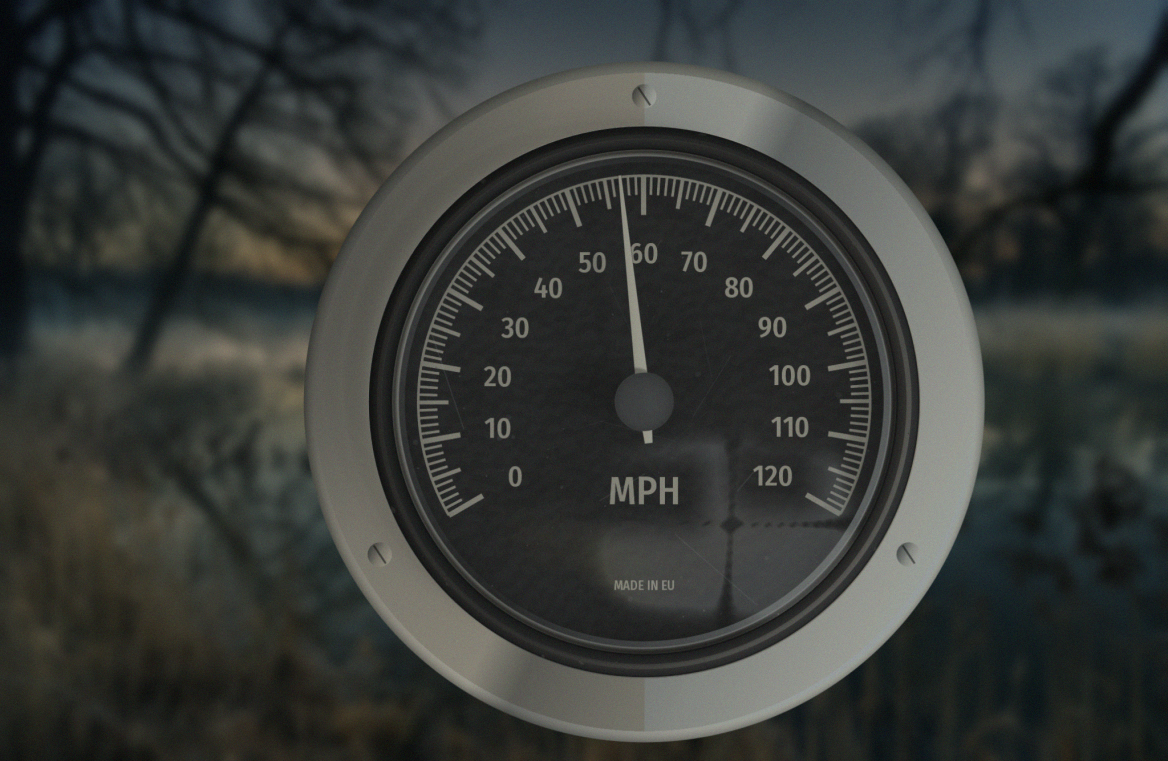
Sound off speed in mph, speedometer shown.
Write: 57 mph
